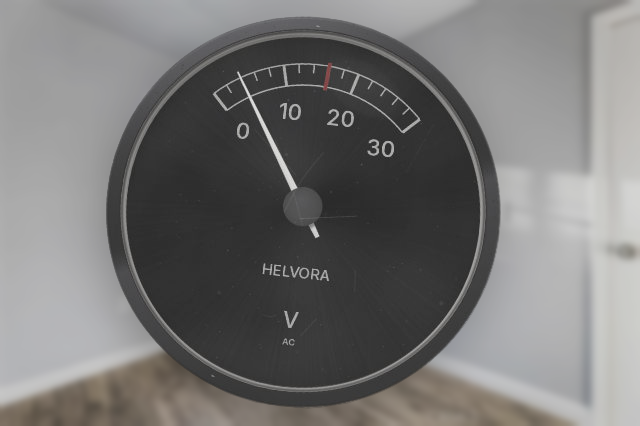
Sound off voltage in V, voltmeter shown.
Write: 4 V
